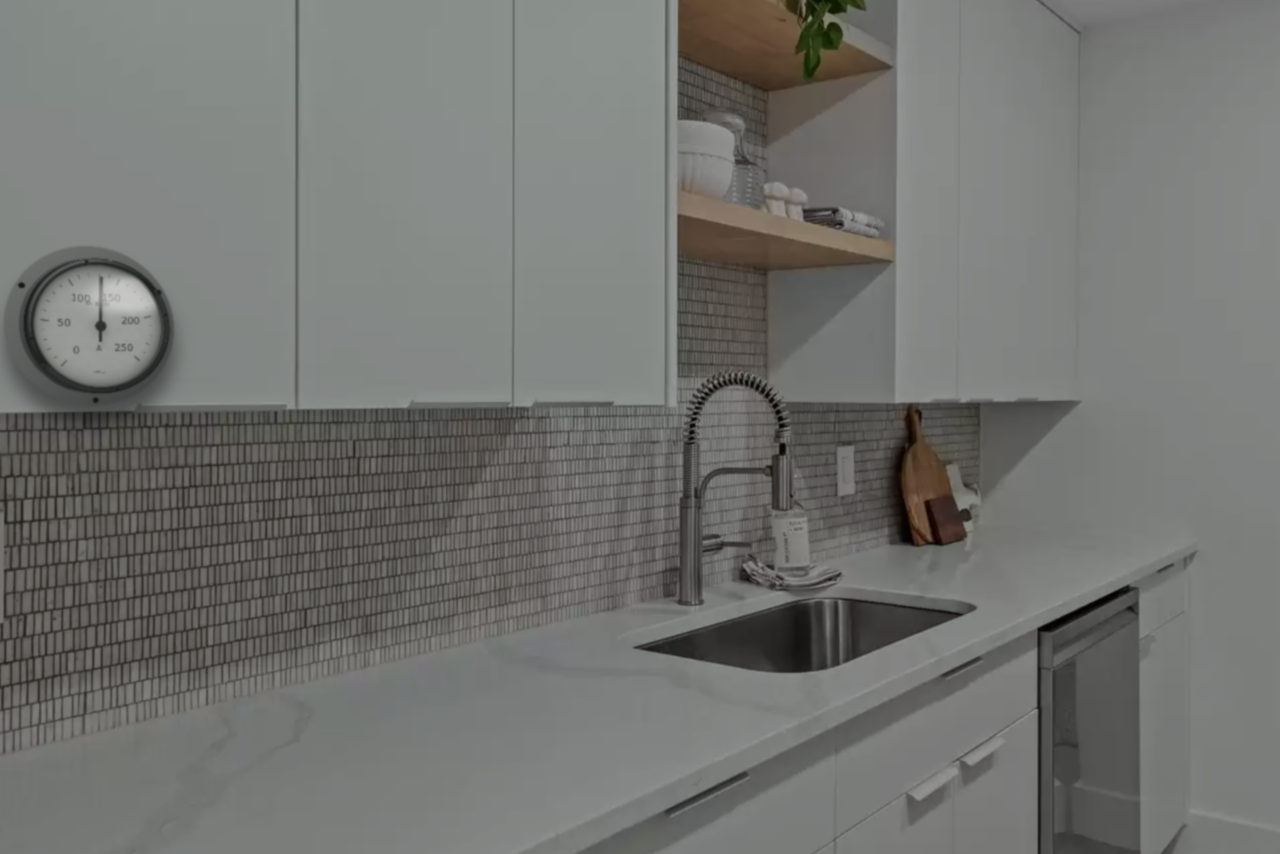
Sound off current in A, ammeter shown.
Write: 130 A
